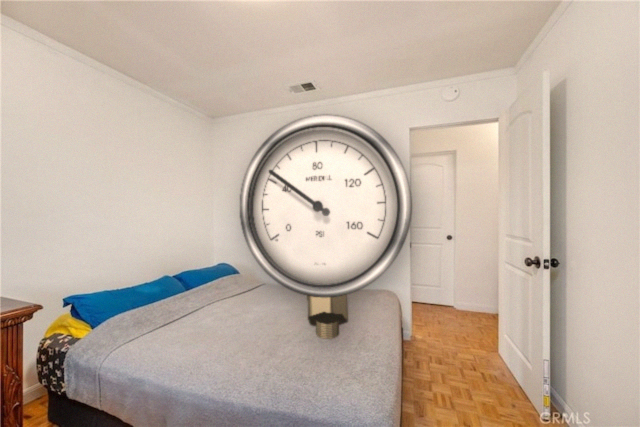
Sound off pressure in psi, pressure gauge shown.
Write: 45 psi
